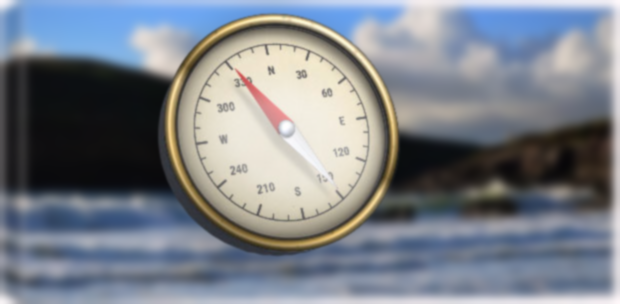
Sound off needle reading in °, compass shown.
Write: 330 °
